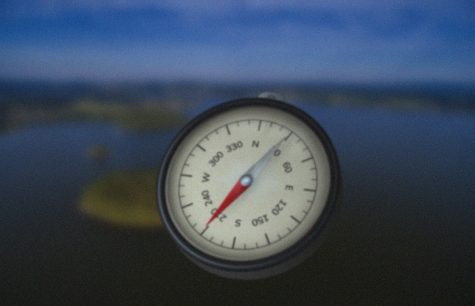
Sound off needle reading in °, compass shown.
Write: 210 °
